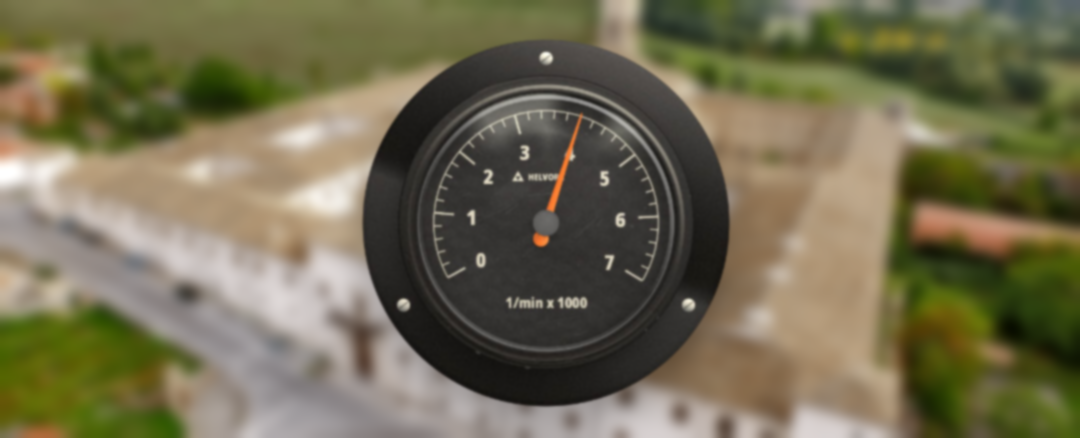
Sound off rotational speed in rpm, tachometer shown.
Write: 4000 rpm
